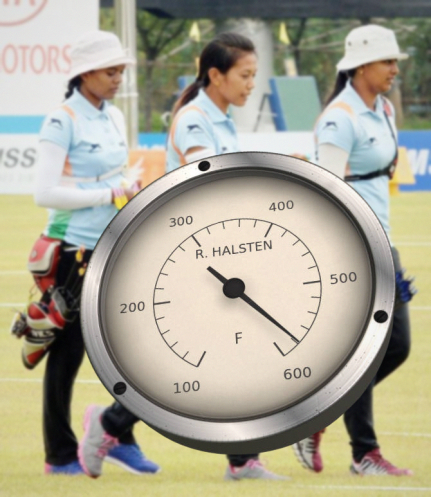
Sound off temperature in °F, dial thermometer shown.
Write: 580 °F
